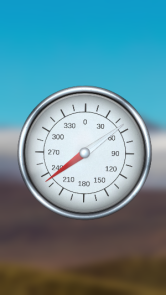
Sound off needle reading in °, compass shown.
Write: 232.5 °
